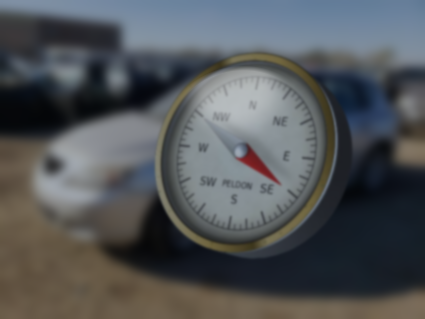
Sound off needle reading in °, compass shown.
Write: 120 °
